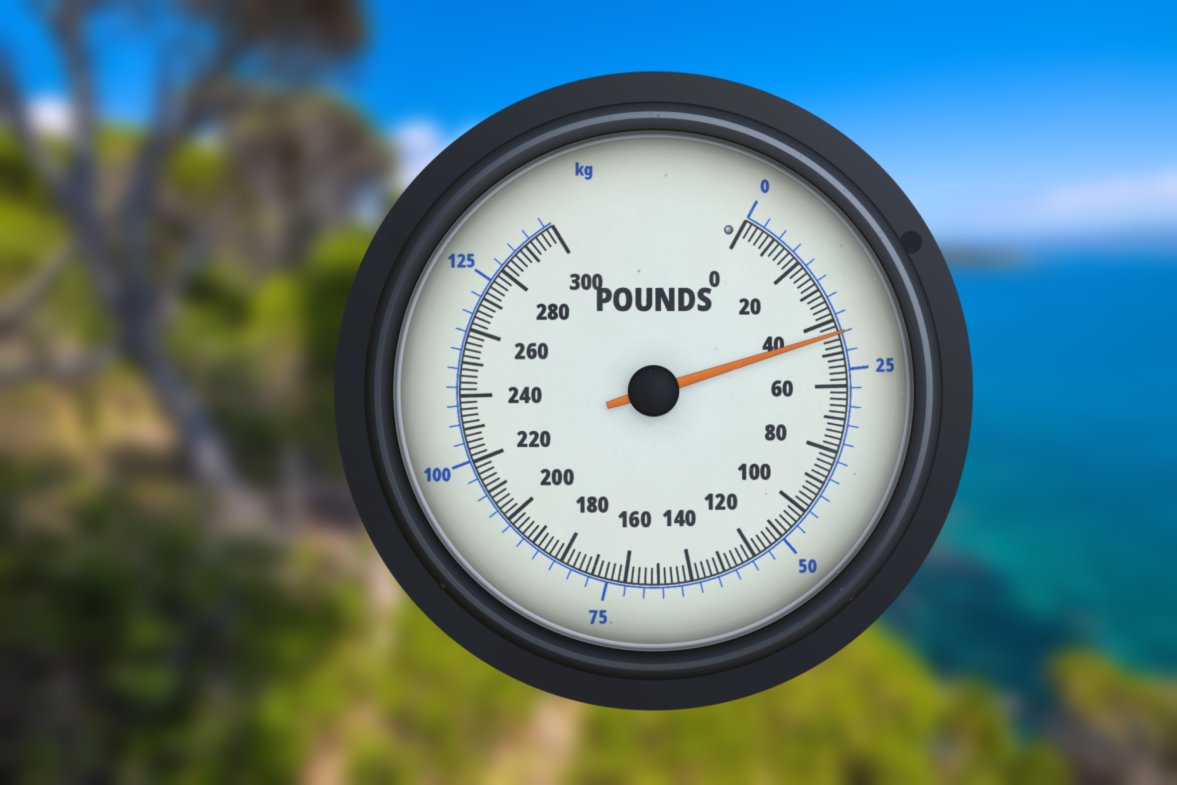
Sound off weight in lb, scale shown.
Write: 44 lb
